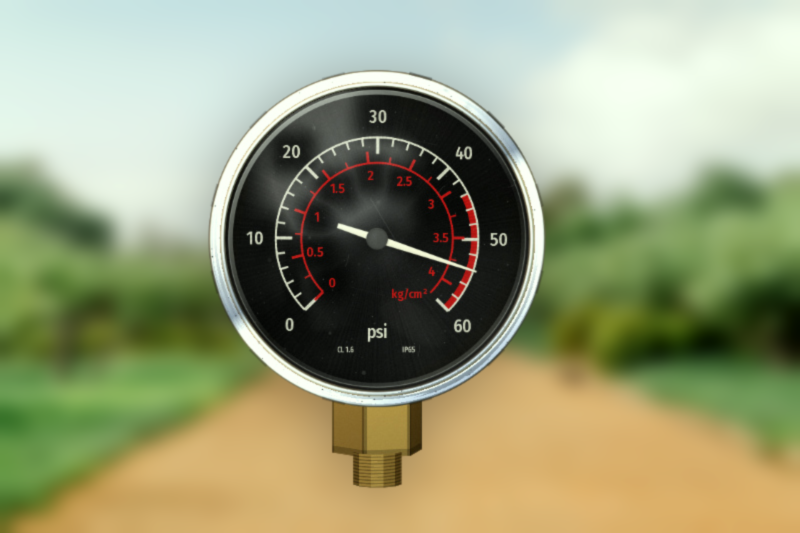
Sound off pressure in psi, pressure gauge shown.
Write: 54 psi
